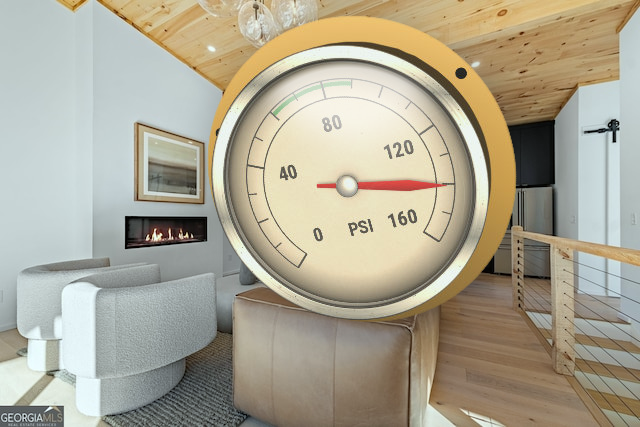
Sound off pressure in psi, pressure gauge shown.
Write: 140 psi
